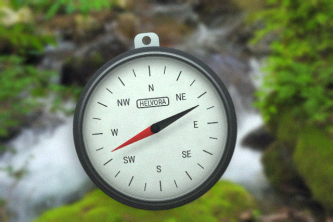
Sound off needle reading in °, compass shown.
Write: 247.5 °
